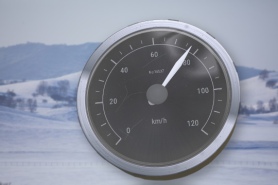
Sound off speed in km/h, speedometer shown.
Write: 77.5 km/h
